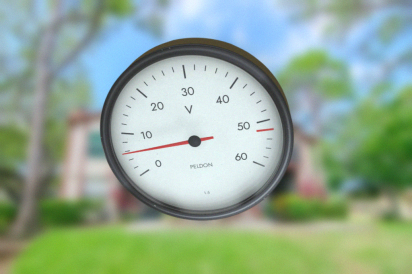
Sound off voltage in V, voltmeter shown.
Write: 6 V
